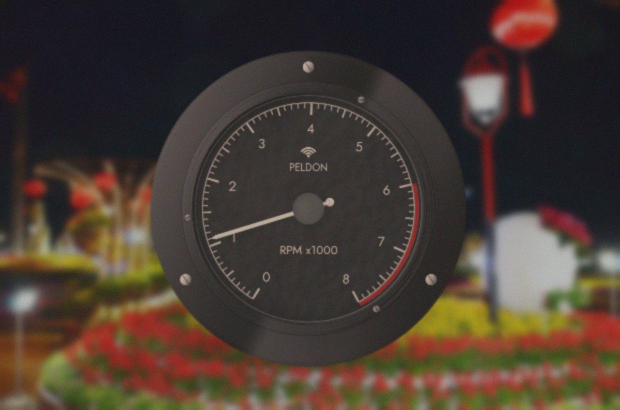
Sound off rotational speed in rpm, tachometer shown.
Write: 1100 rpm
